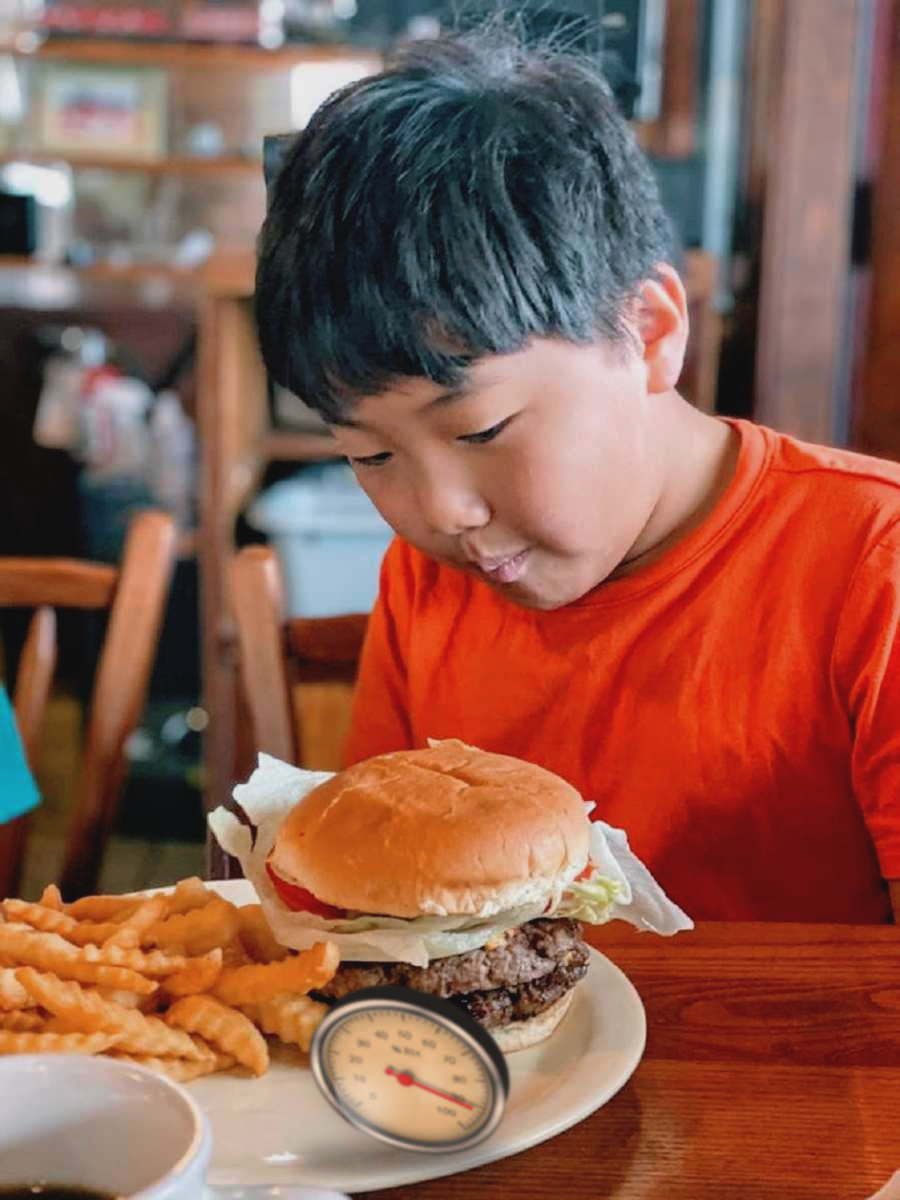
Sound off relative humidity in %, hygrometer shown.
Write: 90 %
